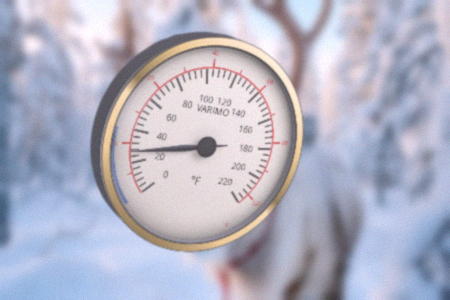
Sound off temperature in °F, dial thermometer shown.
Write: 28 °F
